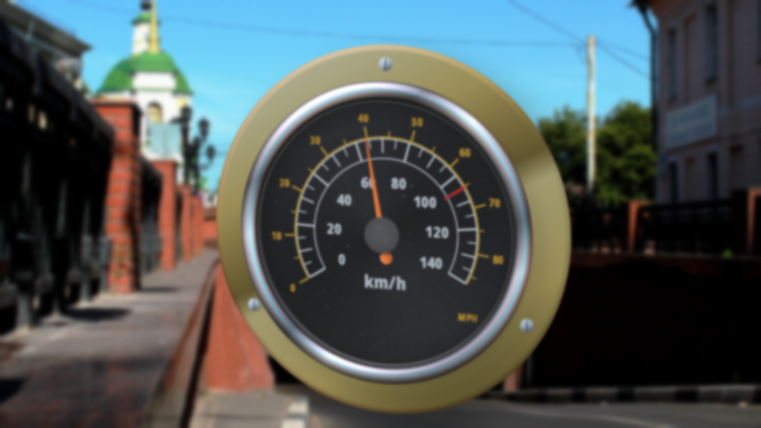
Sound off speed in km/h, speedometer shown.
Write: 65 km/h
